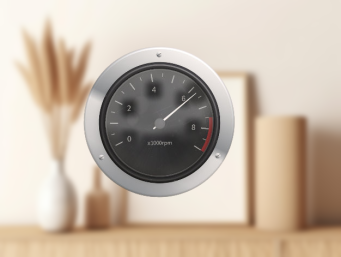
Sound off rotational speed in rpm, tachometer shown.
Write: 6250 rpm
